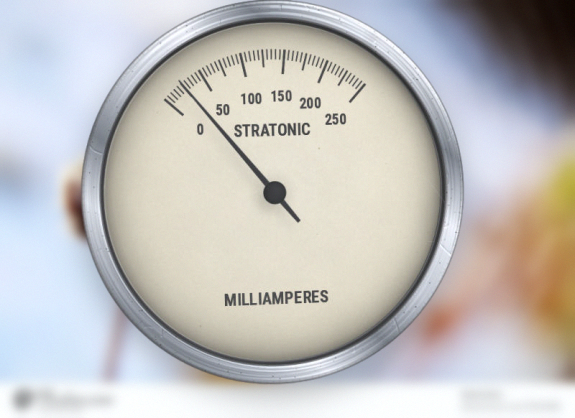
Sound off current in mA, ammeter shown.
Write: 25 mA
